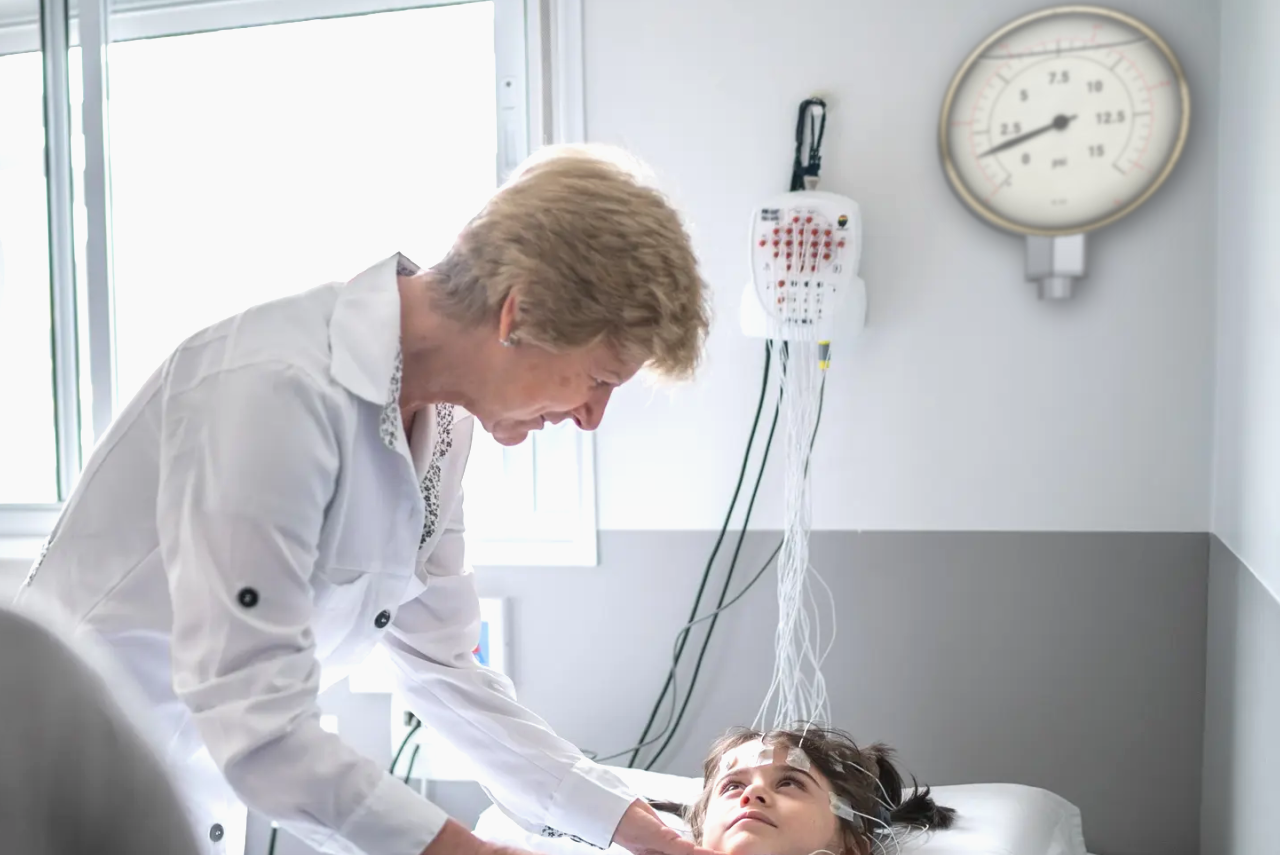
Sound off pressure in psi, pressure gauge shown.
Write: 1.5 psi
